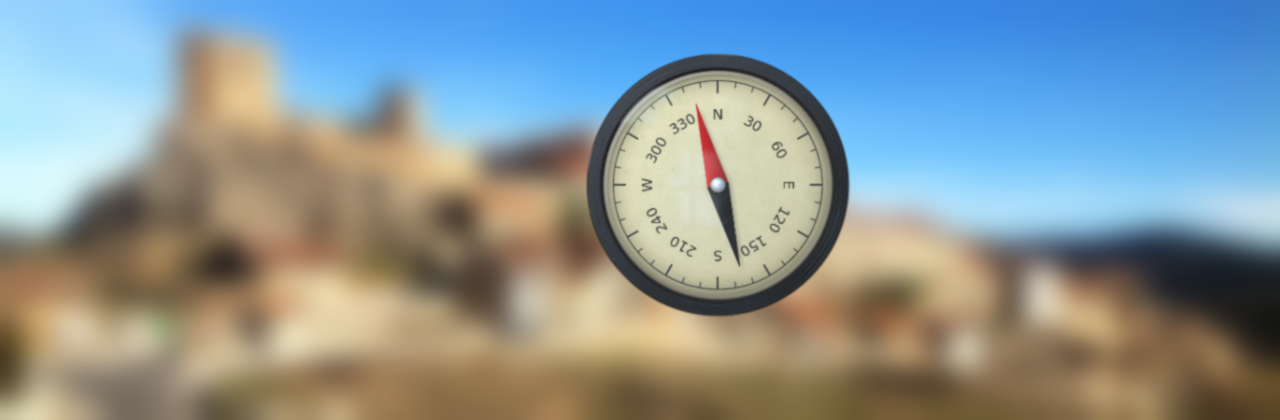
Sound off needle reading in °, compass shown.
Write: 345 °
